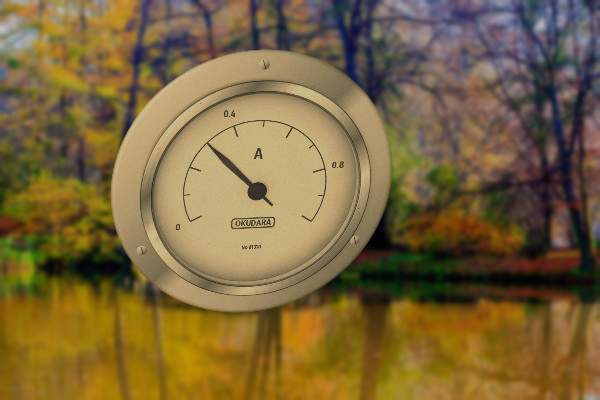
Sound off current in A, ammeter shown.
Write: 0.3 A
